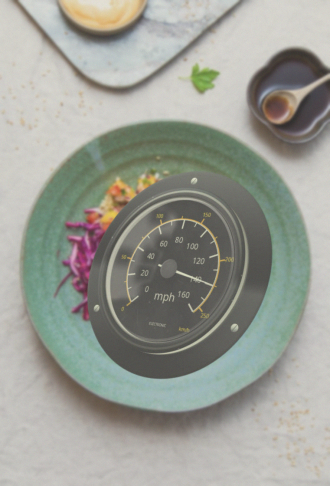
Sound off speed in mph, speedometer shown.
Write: 140 mph
